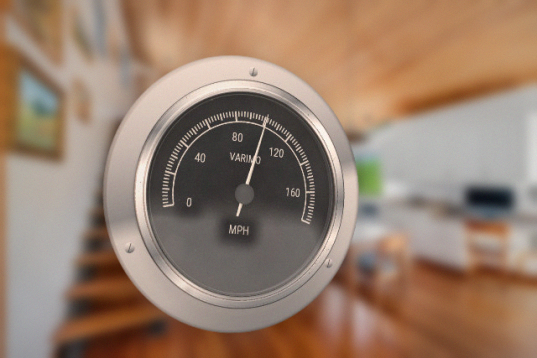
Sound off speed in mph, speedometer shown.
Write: 100 mph
